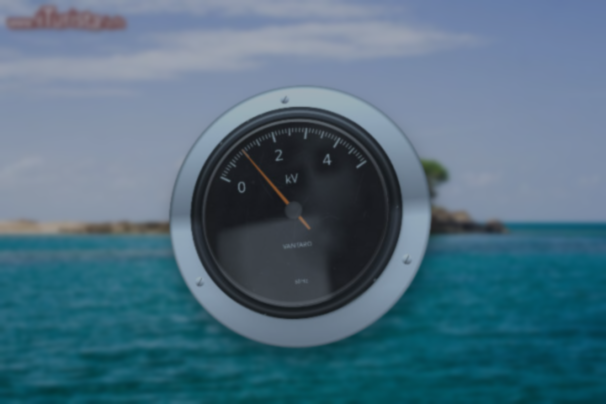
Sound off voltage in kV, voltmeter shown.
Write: 1 kV
